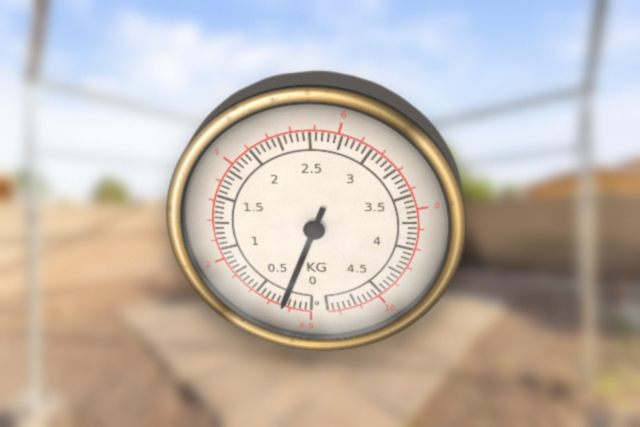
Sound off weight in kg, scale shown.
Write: 0.25 kg
